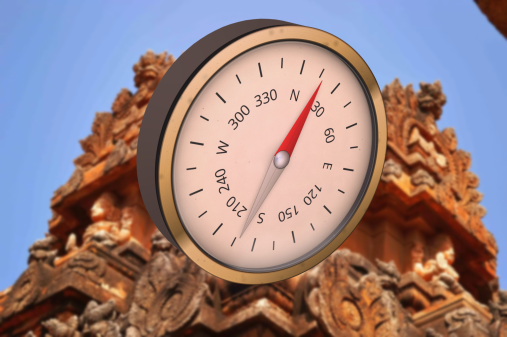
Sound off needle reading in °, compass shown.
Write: 15 °
